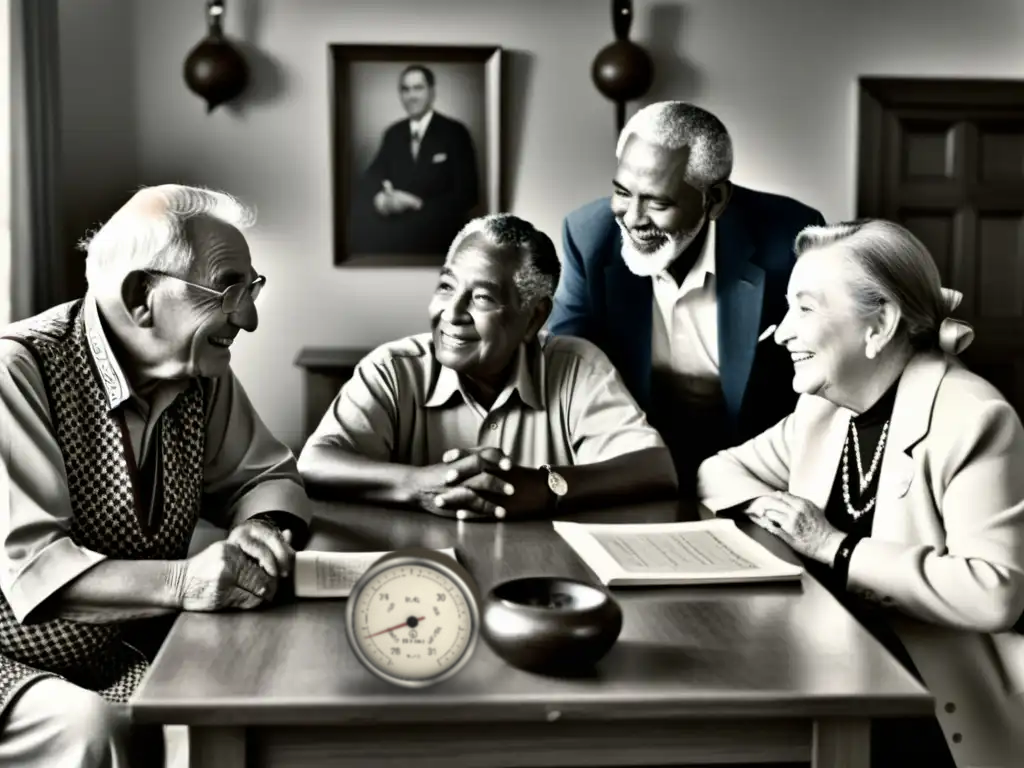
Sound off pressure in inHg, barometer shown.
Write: 28.4 inHg
